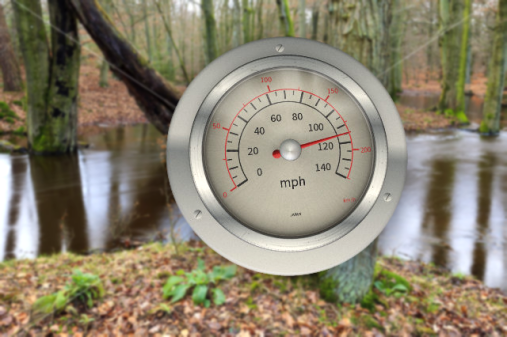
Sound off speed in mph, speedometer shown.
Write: 115 mph
